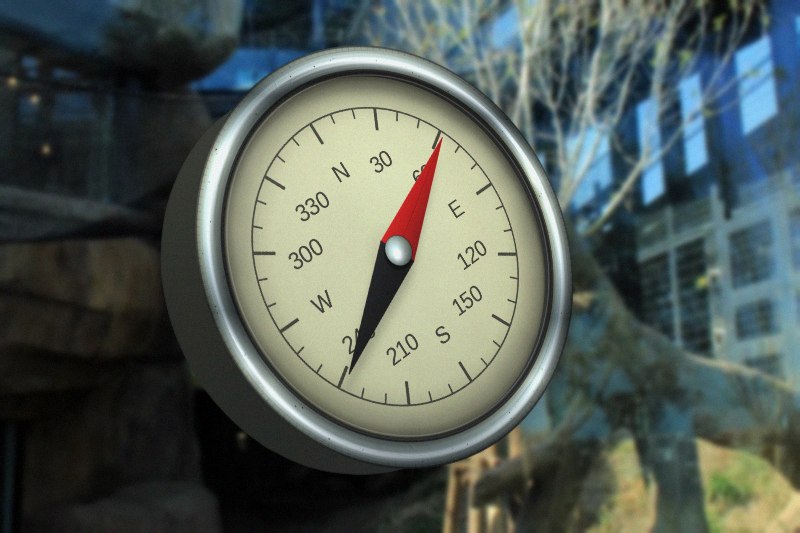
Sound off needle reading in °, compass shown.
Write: 60 °
